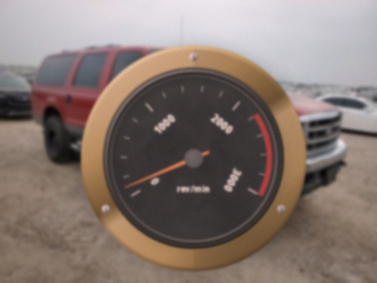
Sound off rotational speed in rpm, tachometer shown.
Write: 100 rpm
